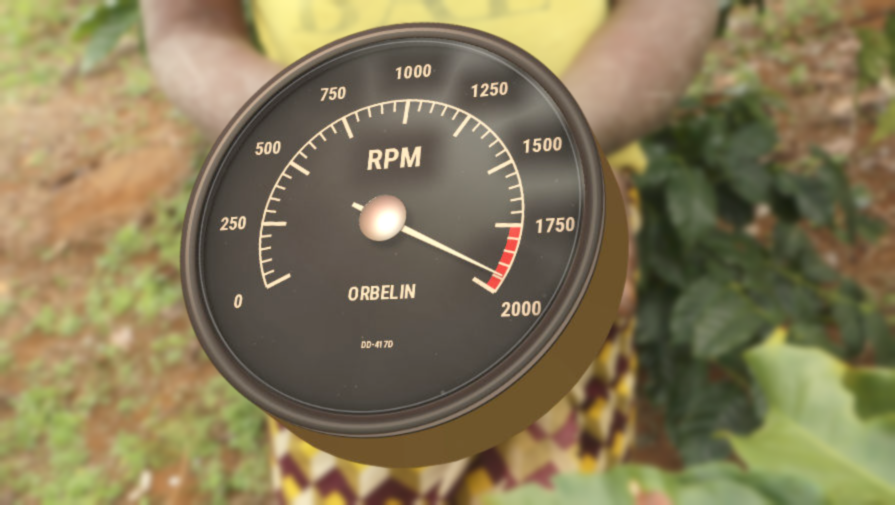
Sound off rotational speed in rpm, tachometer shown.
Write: 1950 rpm
